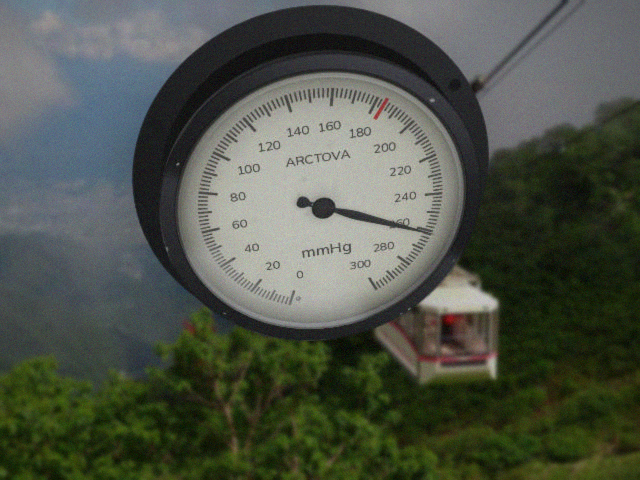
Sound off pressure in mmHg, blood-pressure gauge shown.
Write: 260 mmHg
